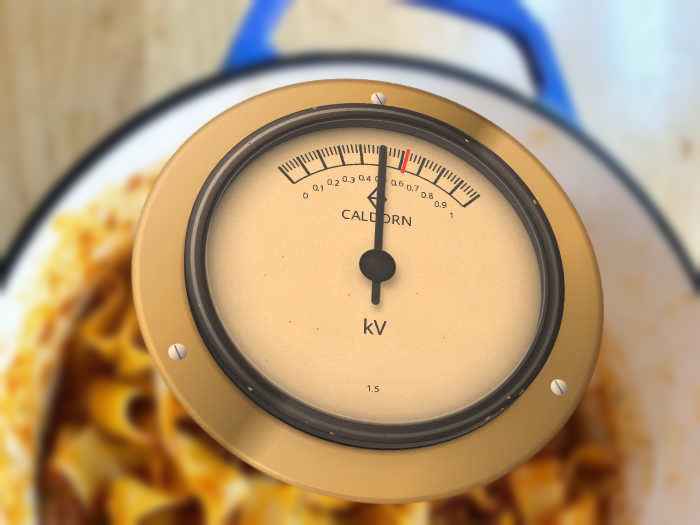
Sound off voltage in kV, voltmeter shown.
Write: 0.5 kV
